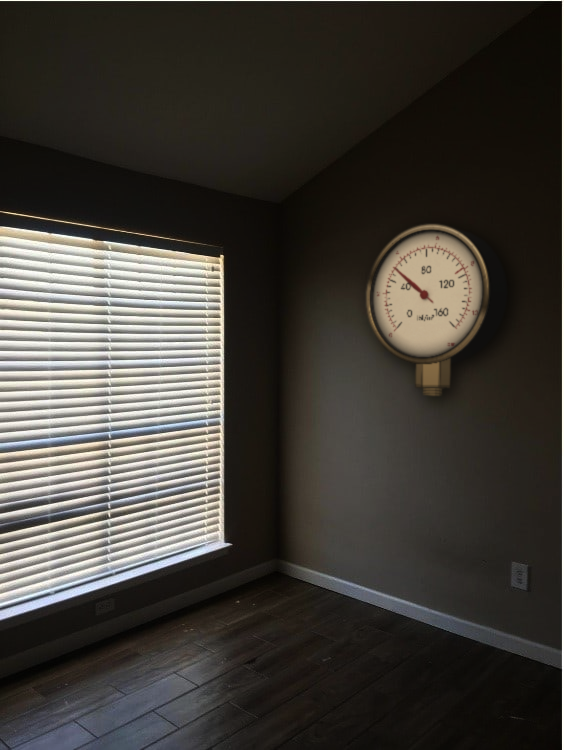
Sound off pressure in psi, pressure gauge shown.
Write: 50 psi
